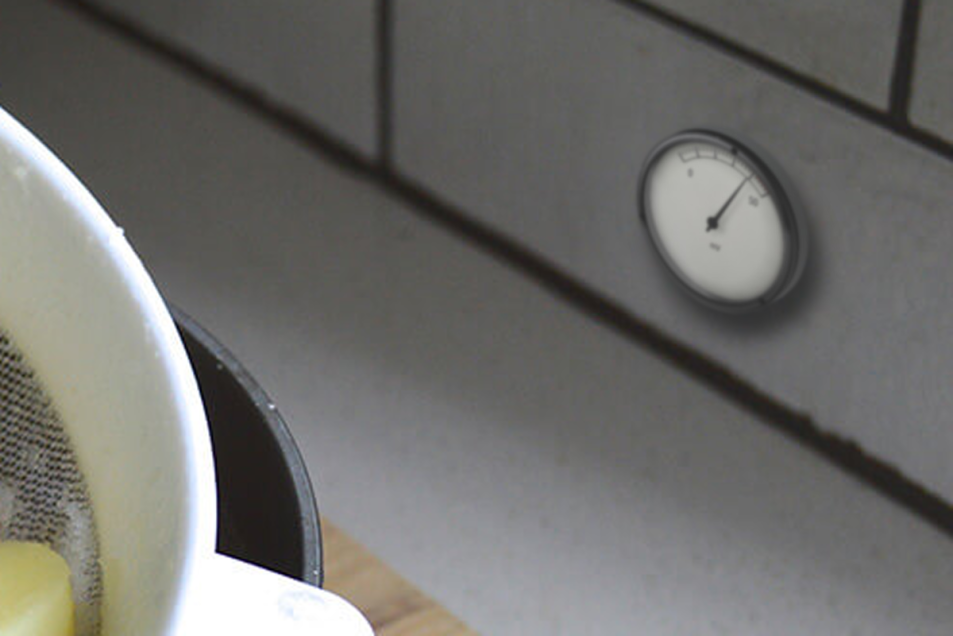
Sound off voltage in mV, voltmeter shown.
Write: 40 mV
